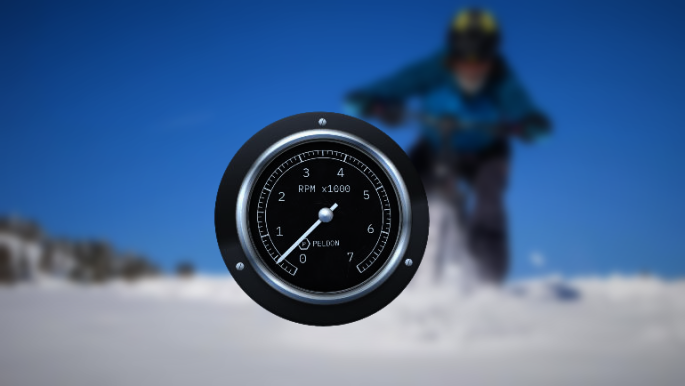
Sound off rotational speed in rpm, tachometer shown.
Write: 400 rpm
